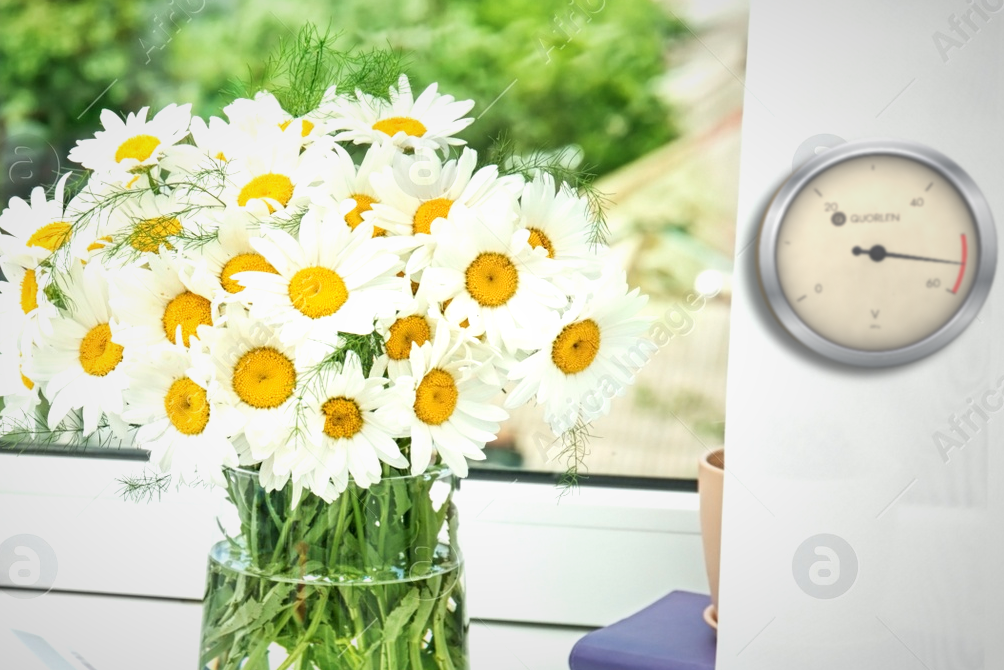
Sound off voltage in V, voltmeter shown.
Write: 55 V
